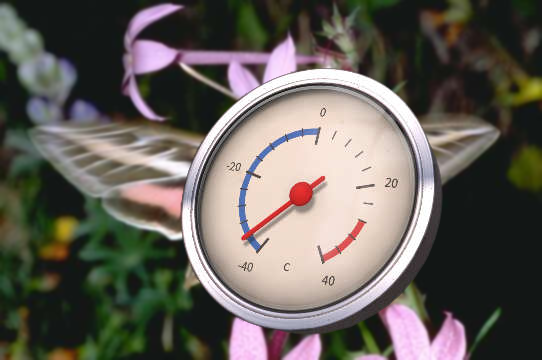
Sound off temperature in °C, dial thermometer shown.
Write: -36 °C
